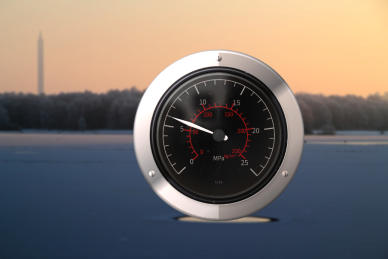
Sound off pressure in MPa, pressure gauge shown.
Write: 6 MPa
